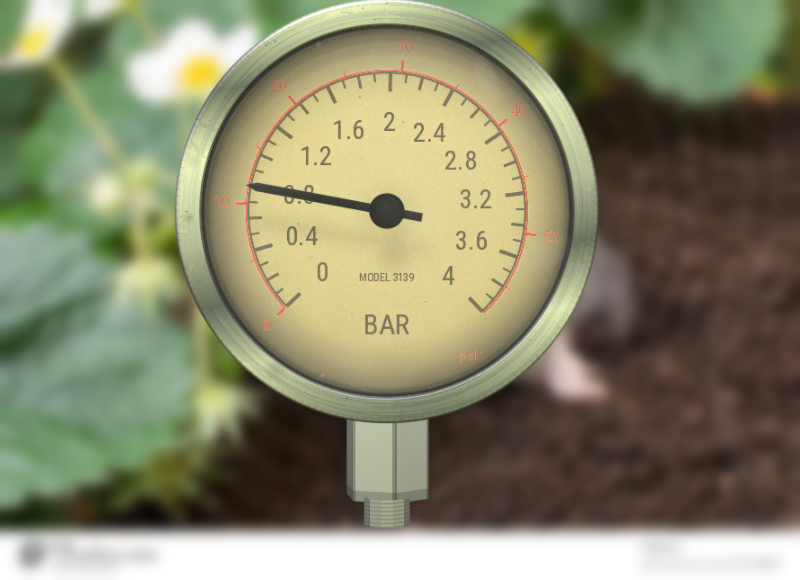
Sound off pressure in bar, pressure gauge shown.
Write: 0.8 bar
